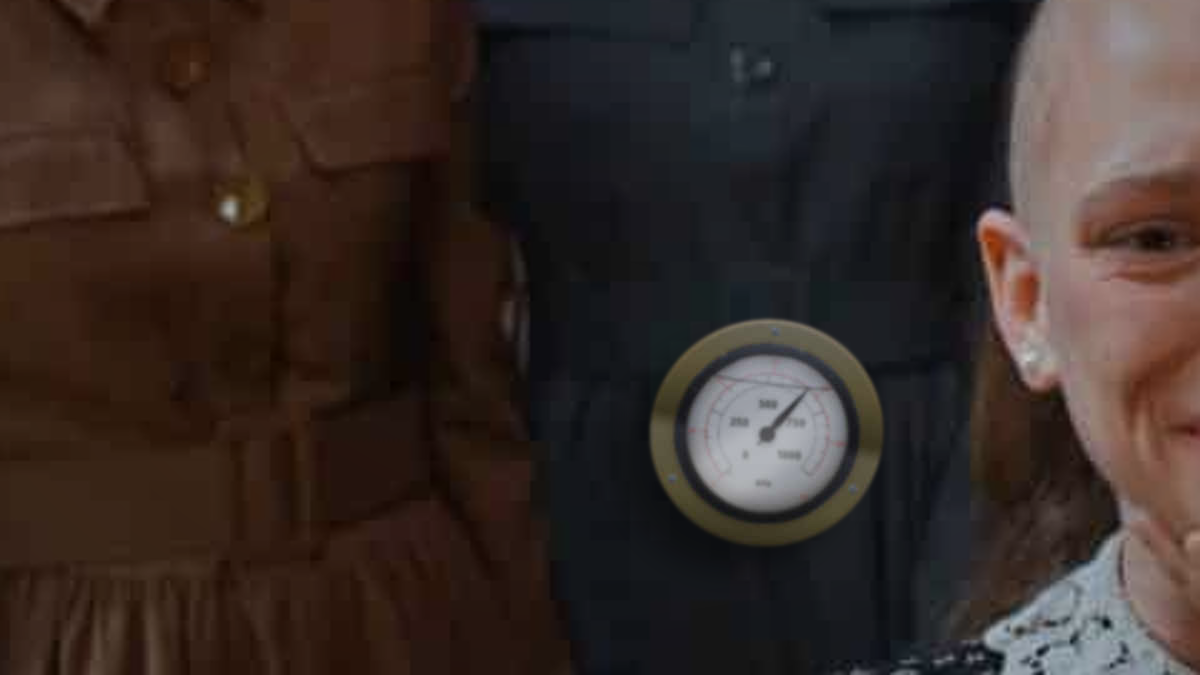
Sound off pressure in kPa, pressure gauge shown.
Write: 650 kPa
